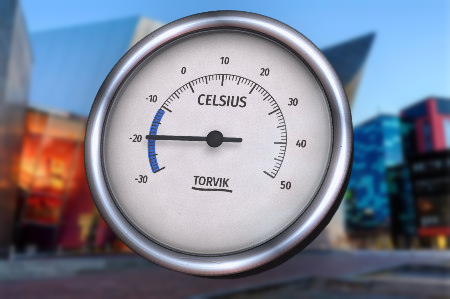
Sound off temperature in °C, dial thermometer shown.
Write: -20 °C
